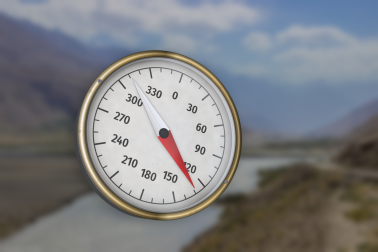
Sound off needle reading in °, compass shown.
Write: 130 °
